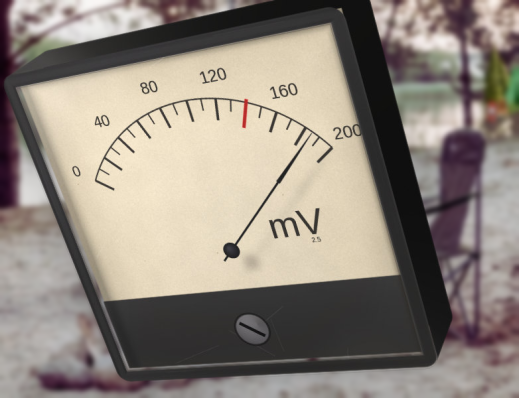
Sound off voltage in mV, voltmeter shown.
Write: 185 mV
